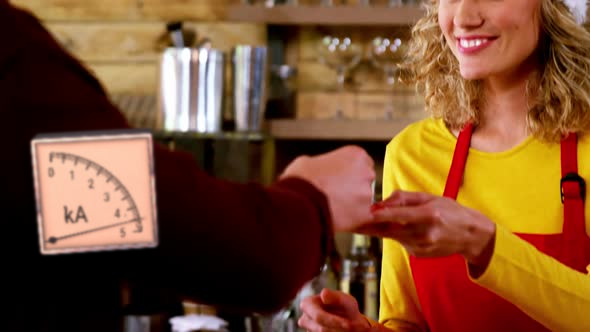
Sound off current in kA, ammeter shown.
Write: 4.5 kA
